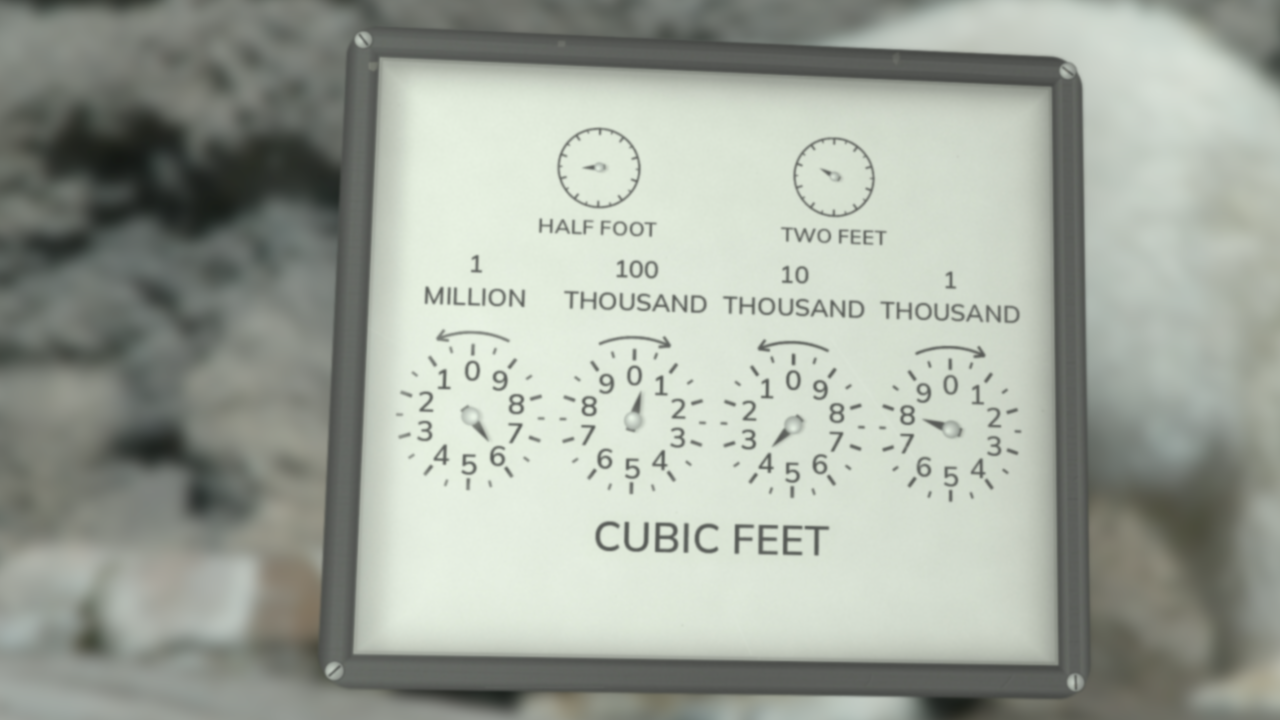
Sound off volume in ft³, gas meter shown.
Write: 603800 ft³
